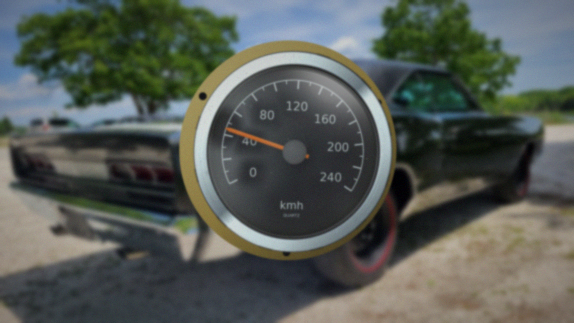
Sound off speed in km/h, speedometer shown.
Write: 45 km/h
